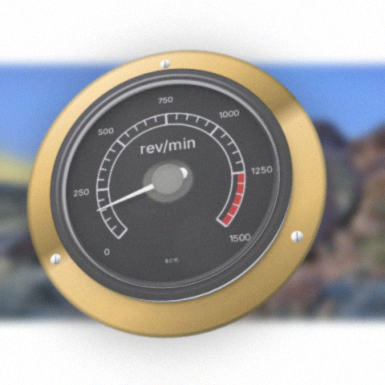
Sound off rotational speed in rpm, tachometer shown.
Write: 150 rpm
